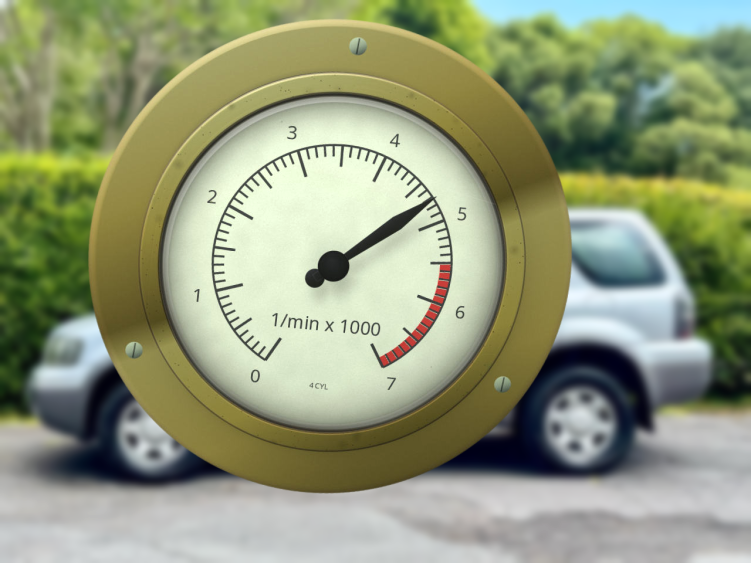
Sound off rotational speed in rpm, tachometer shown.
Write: 4700 rpm
